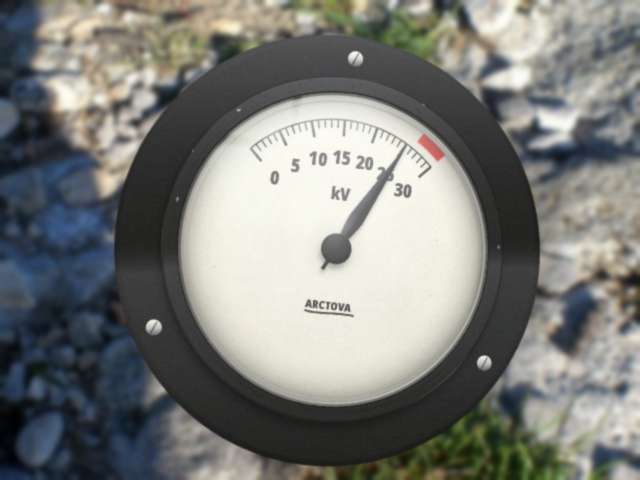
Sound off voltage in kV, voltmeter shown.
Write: 25 kV
